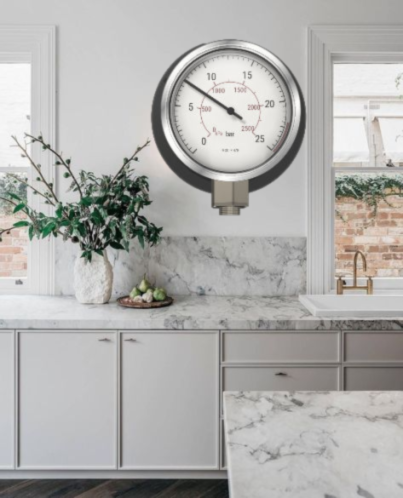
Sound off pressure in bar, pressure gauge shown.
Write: 7.5 bar
